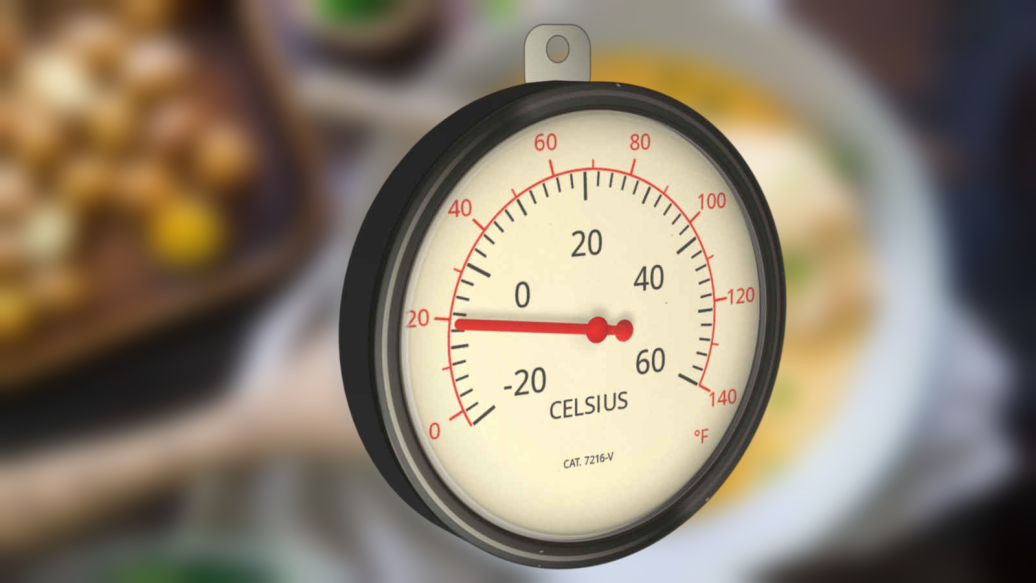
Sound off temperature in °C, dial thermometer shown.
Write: -7 °C
